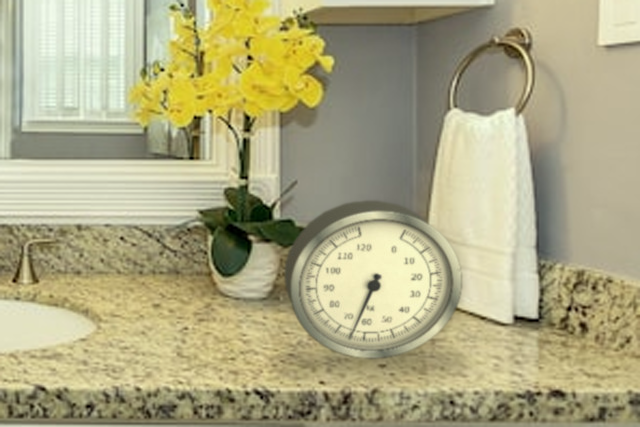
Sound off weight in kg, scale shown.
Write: 65 kg
